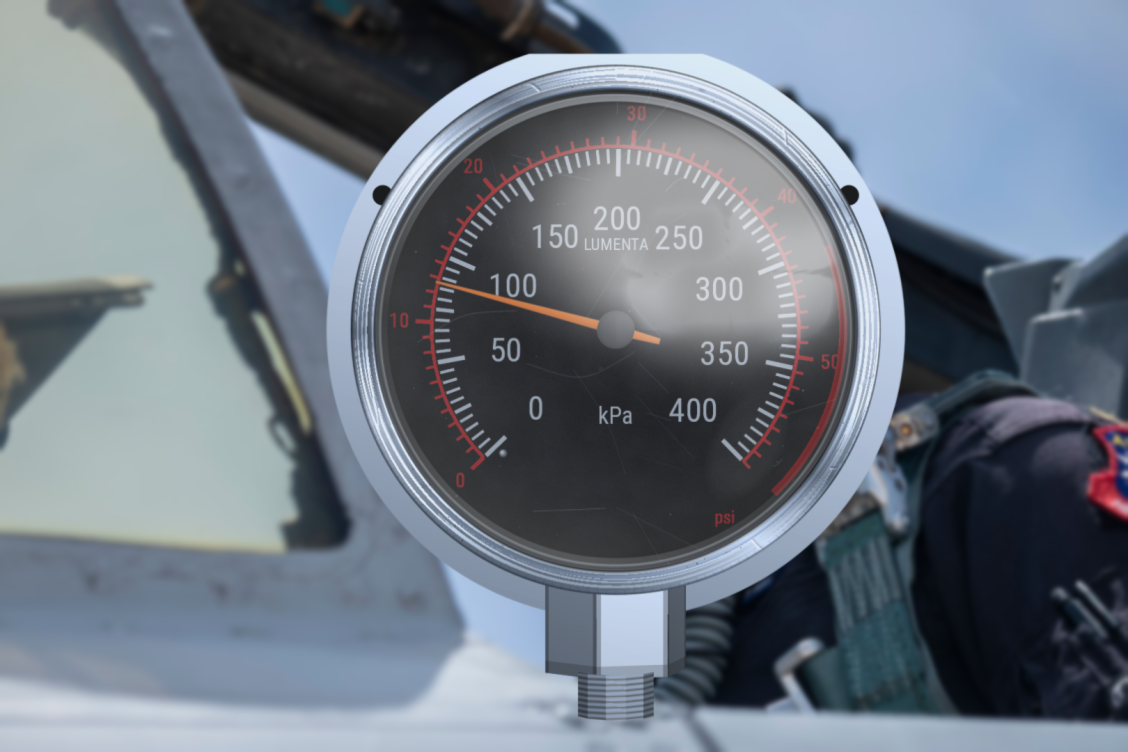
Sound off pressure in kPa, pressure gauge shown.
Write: 87.5 kPa
